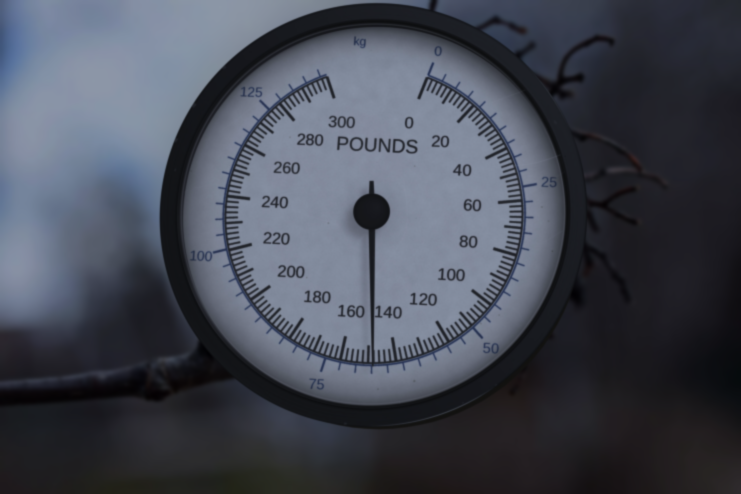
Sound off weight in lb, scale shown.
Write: 148 lb
